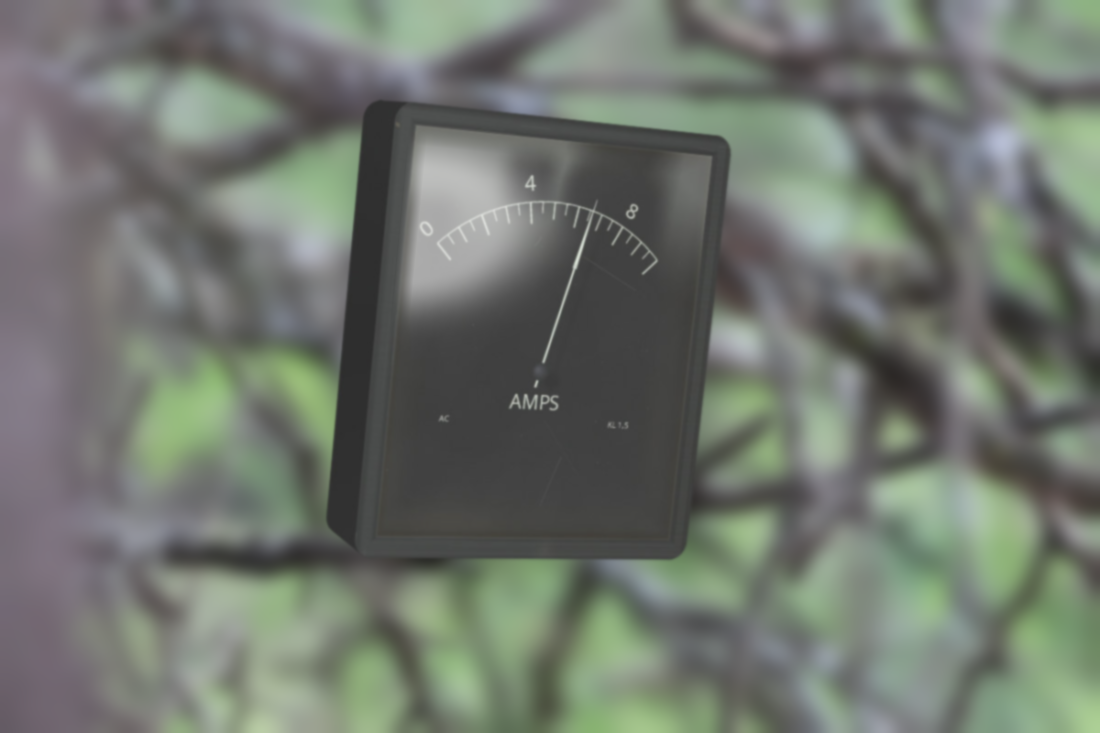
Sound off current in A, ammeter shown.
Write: 6.5 A
